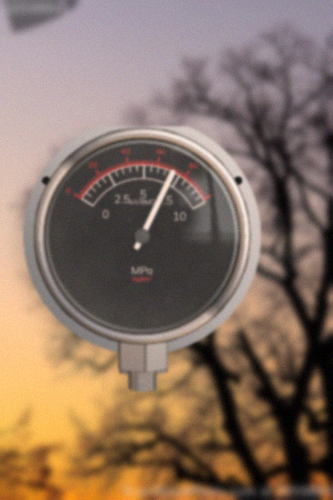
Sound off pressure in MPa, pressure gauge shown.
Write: 7 MPa
